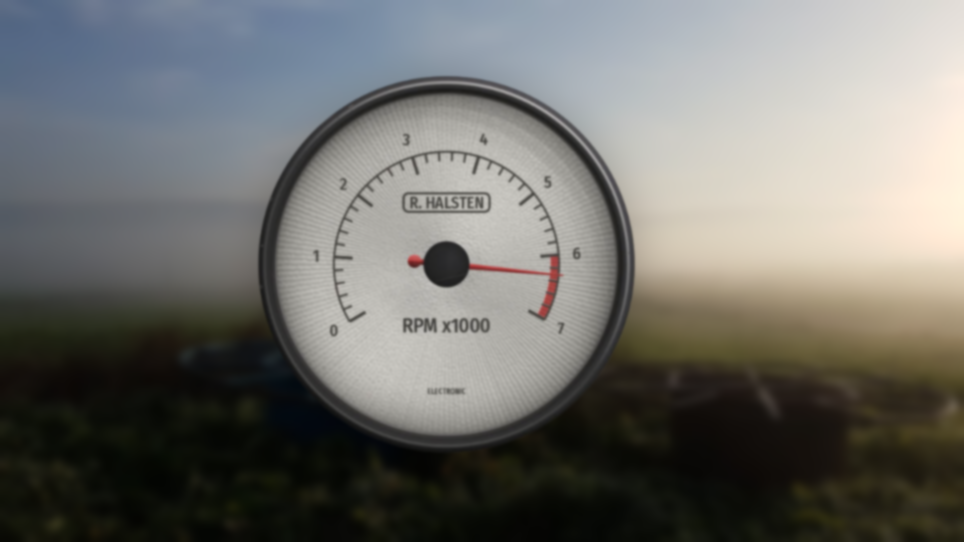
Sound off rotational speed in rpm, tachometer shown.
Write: 6300 rpm
